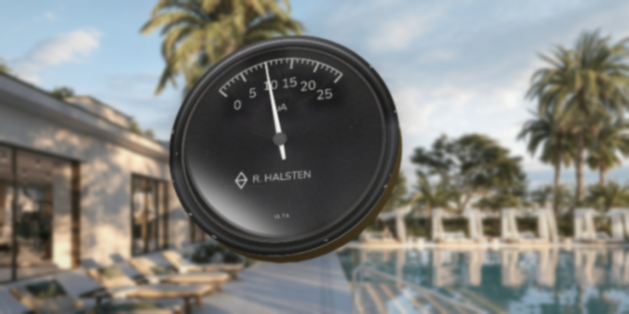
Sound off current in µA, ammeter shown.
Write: 10 µA
